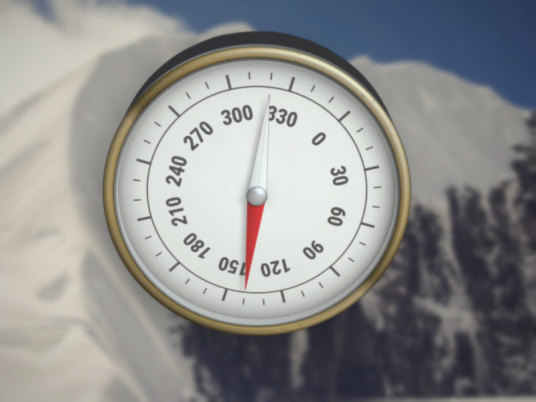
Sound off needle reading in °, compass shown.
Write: 140 °
